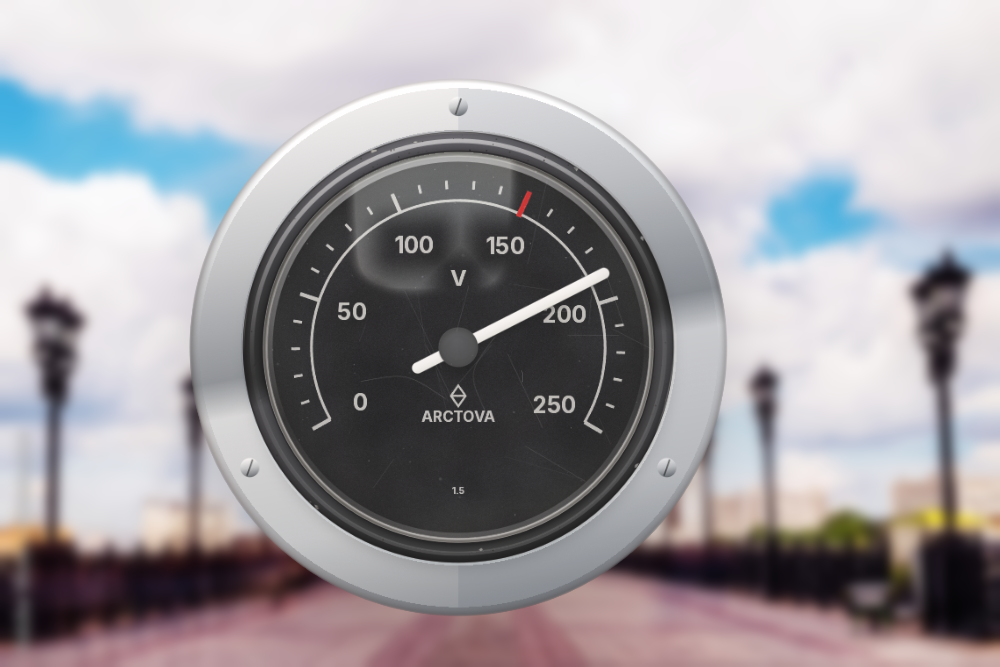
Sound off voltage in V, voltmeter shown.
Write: 190 V
